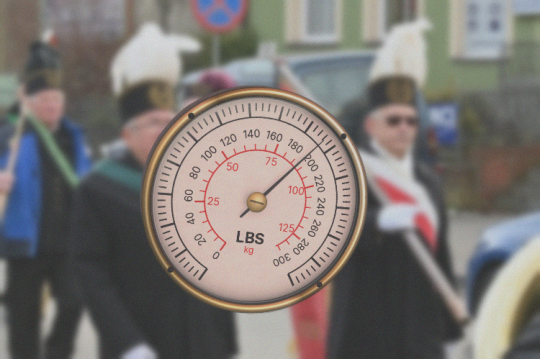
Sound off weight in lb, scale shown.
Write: 192 lb
